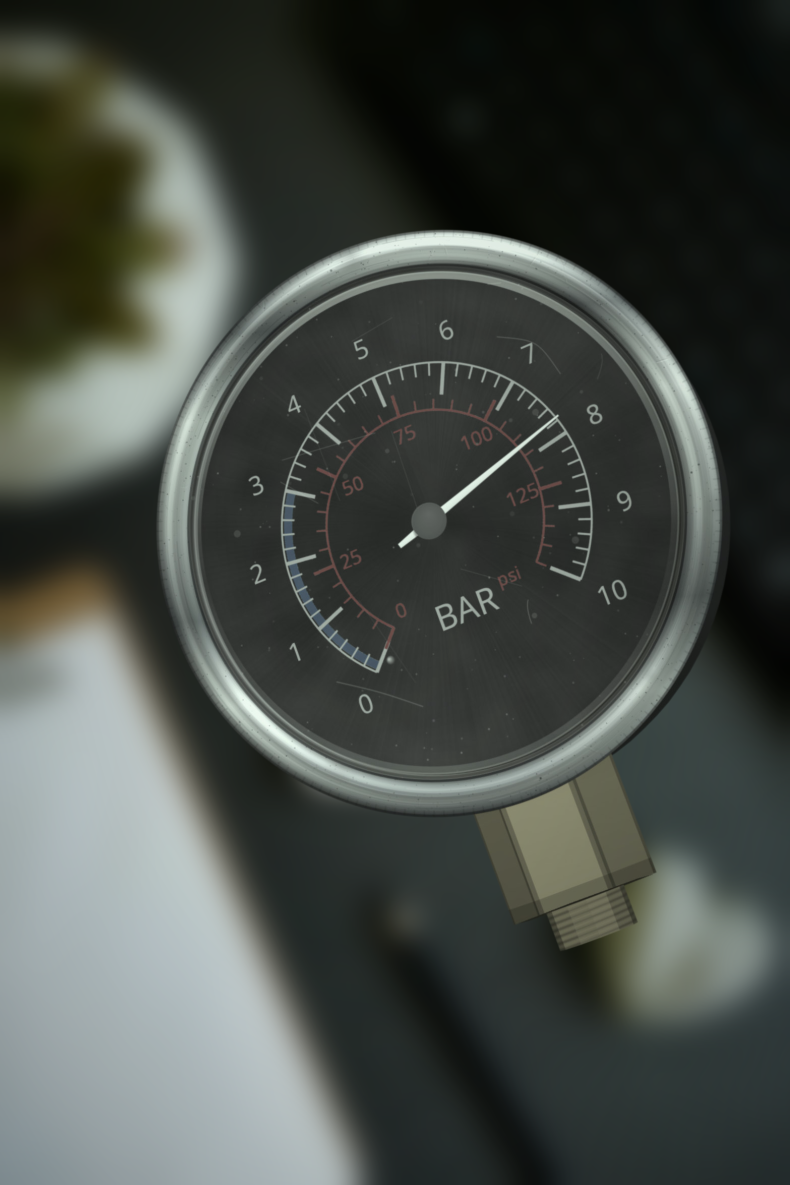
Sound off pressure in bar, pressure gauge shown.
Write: 7.8 bar
